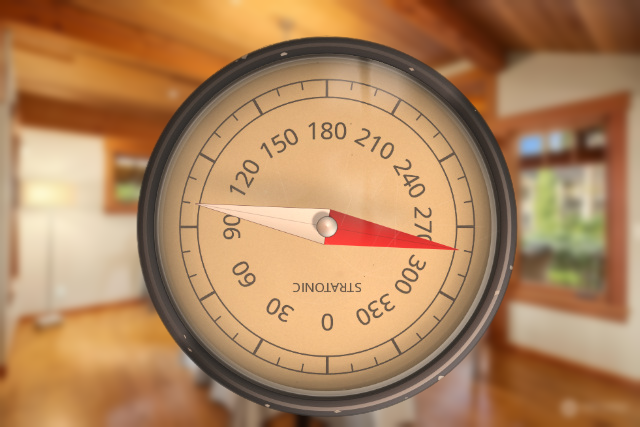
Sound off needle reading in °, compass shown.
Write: 280 °
